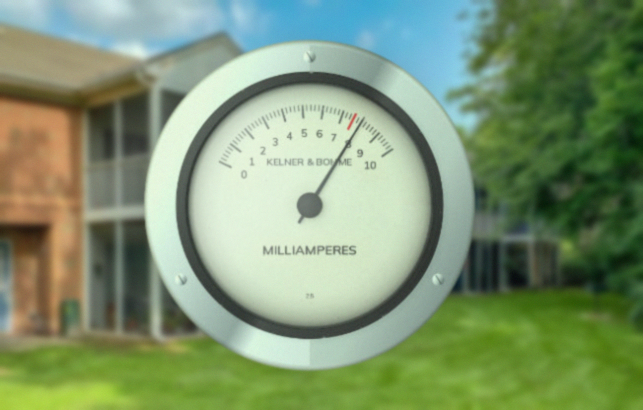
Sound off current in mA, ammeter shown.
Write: 8 mA
